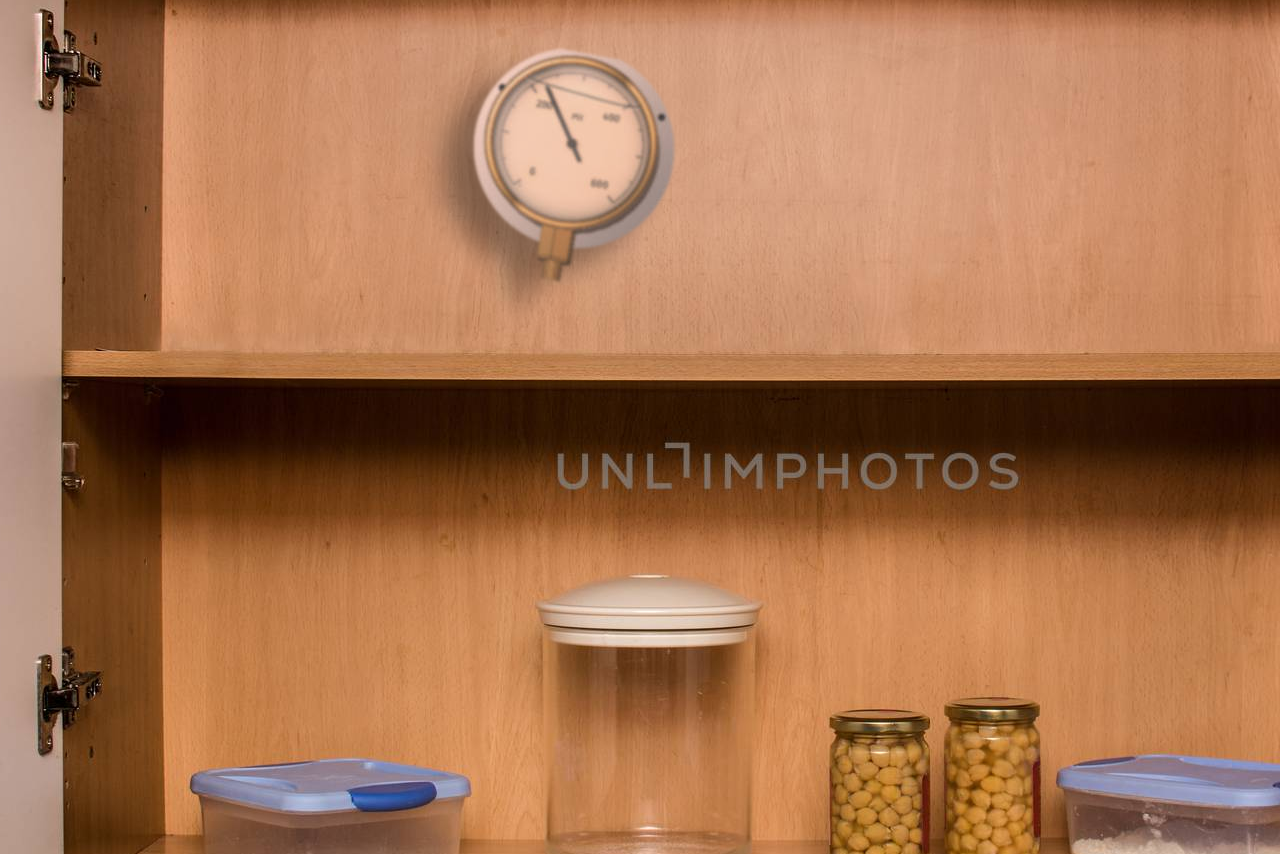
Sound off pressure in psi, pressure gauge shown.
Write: 225 psi
